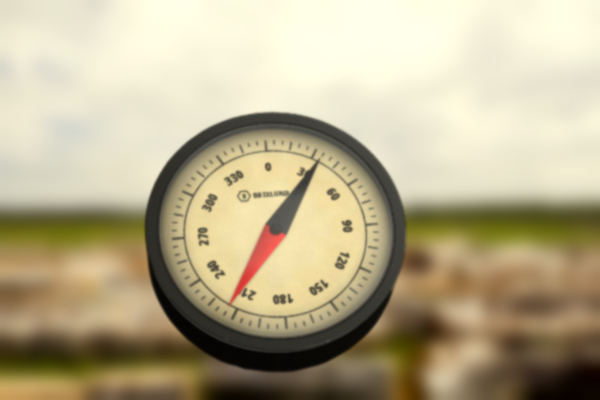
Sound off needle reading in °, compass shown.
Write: 215 °
